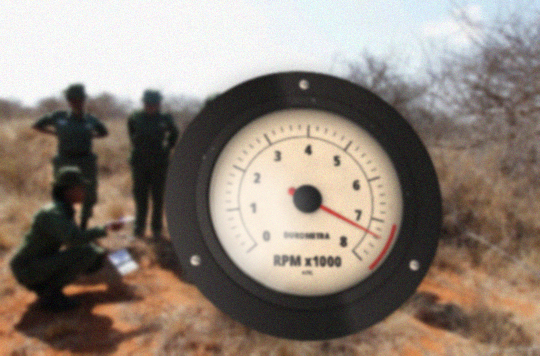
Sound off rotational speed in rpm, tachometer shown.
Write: 7400 rpm
